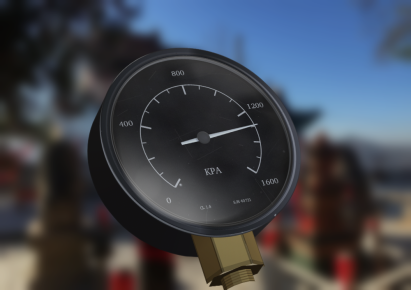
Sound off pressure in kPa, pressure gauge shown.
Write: 1300 kPa
